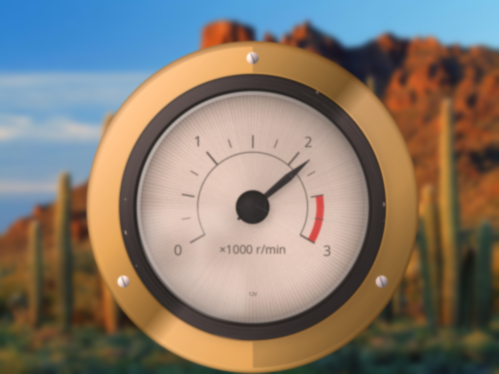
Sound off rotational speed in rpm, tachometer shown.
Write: 2125 rpm
